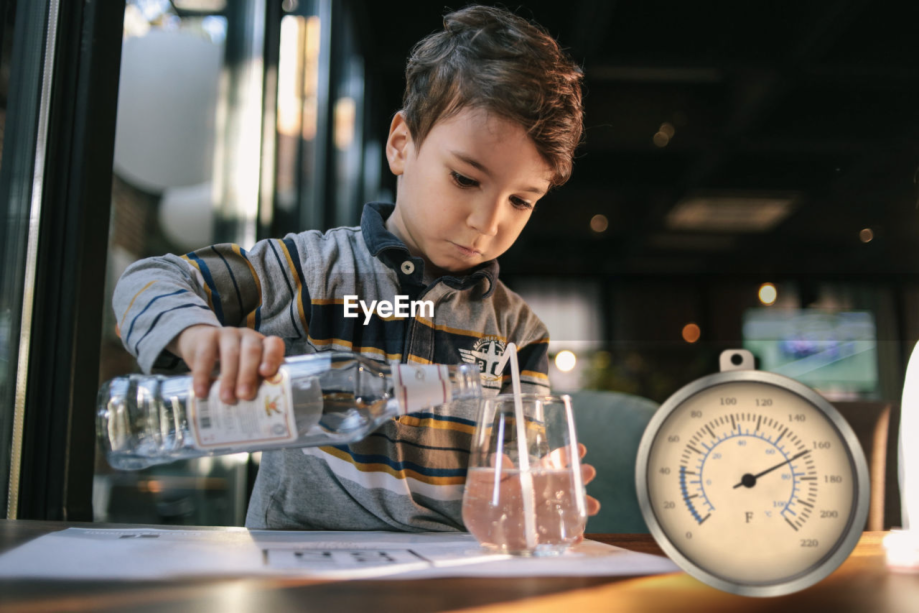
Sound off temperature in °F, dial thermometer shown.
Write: 160 °F
